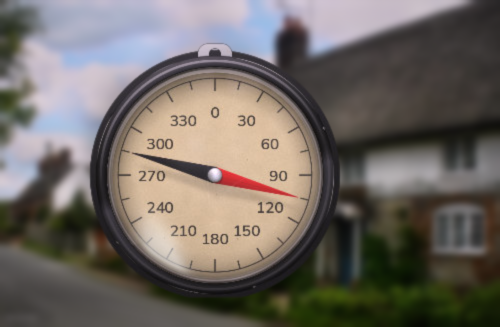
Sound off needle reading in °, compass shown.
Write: 105 °
